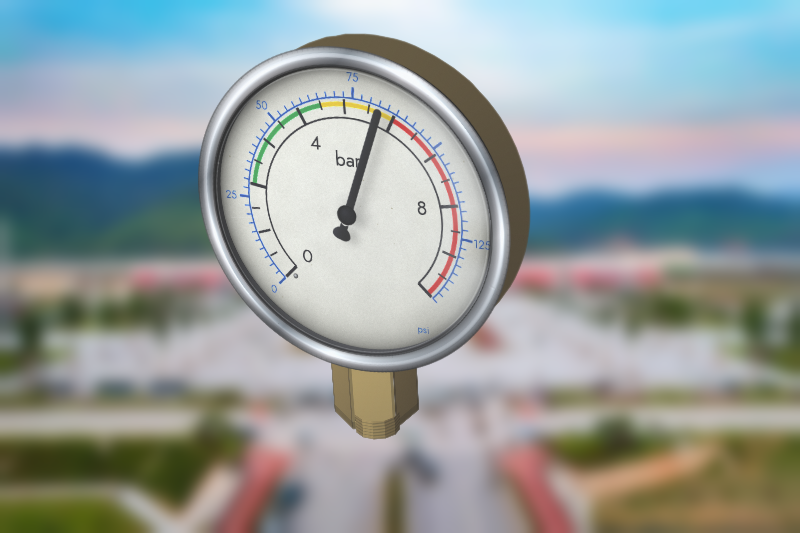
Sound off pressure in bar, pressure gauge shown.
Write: 5.75 bar
